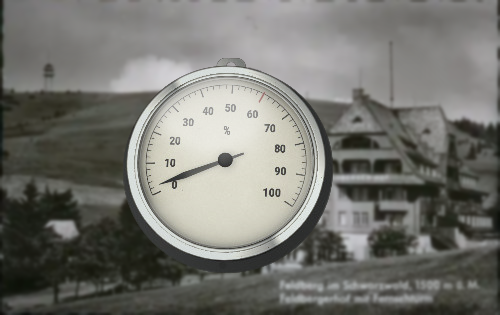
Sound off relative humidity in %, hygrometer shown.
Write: 2 %
